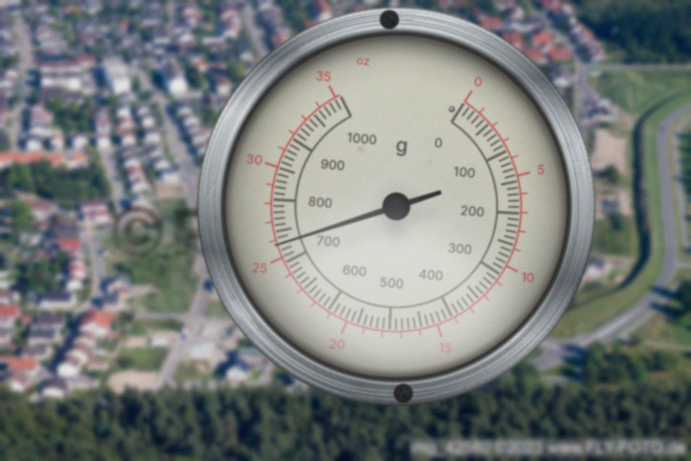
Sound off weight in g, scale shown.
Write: 730 g
